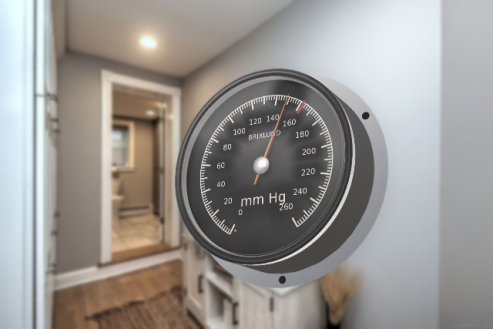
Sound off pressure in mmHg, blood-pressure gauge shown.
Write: 150 mmHg
